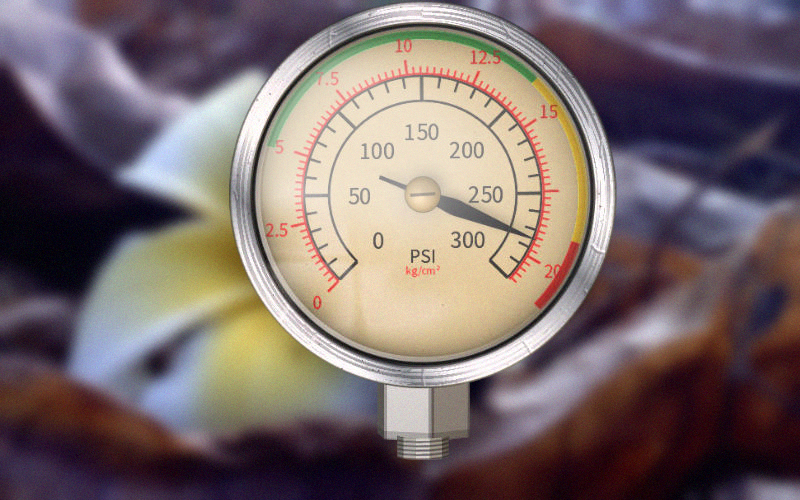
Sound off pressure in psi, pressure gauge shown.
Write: 275 psi
